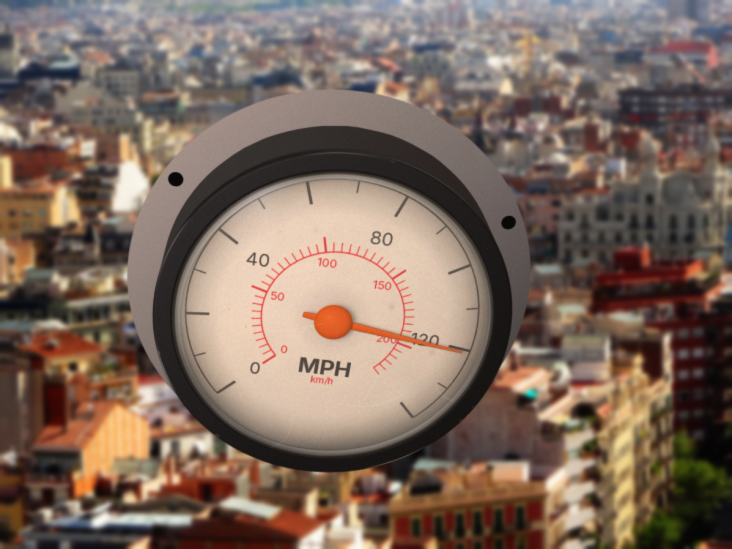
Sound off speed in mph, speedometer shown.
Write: 120 mph
